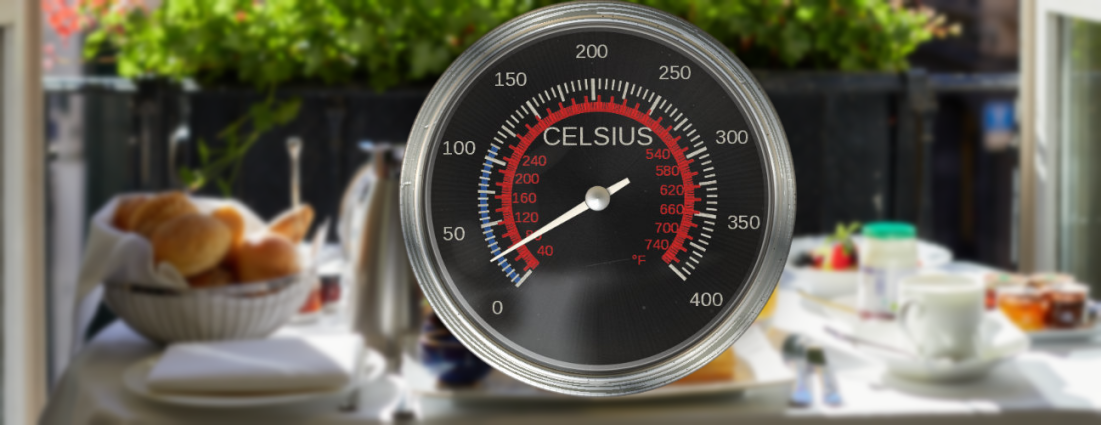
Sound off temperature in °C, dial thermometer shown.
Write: 25 °C
